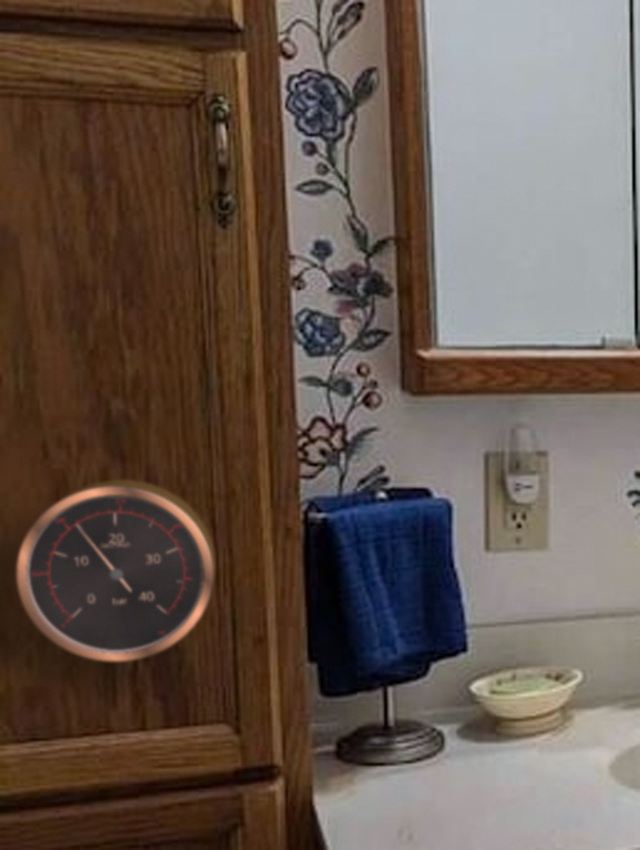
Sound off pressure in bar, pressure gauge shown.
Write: 15 bar
